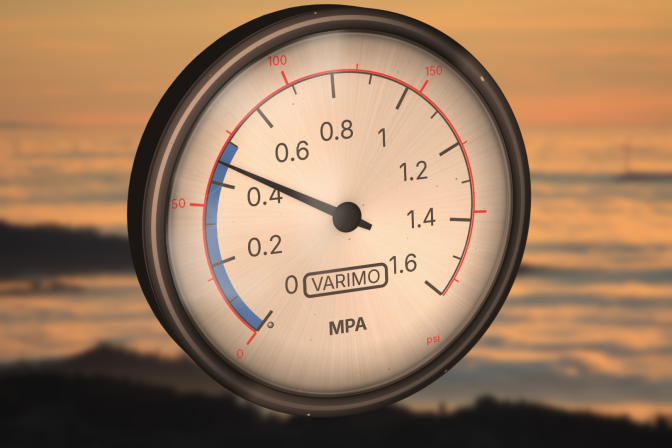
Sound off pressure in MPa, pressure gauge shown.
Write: 0.45 MPa
